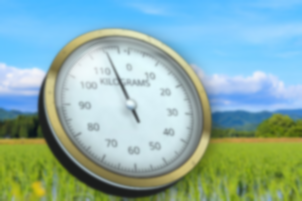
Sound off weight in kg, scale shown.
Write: 115 kg
